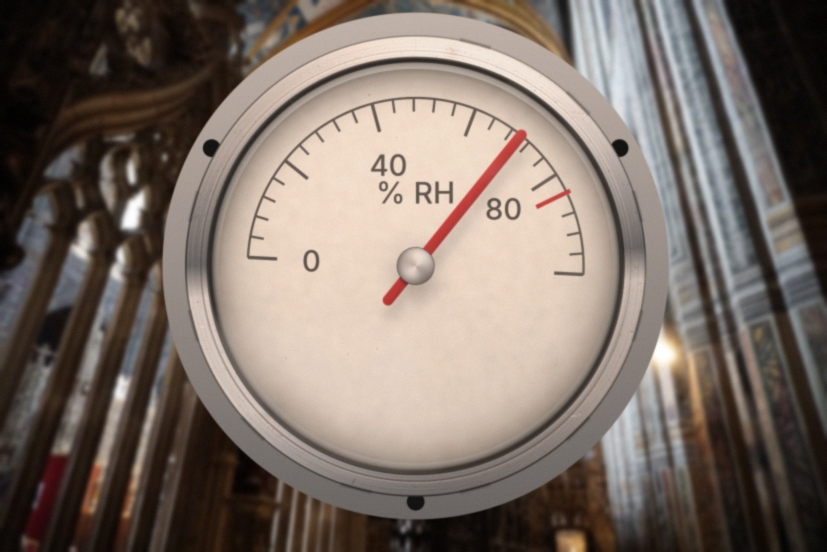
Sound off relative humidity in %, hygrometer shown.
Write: 70 %
